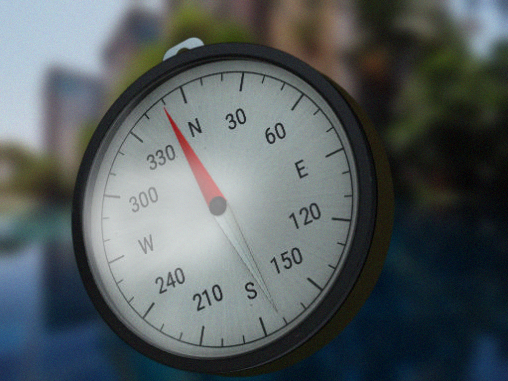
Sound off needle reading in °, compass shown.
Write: 350 °
